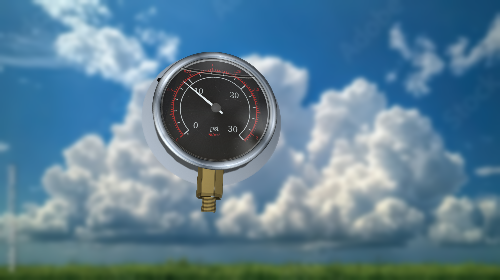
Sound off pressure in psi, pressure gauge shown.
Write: 9 psi
